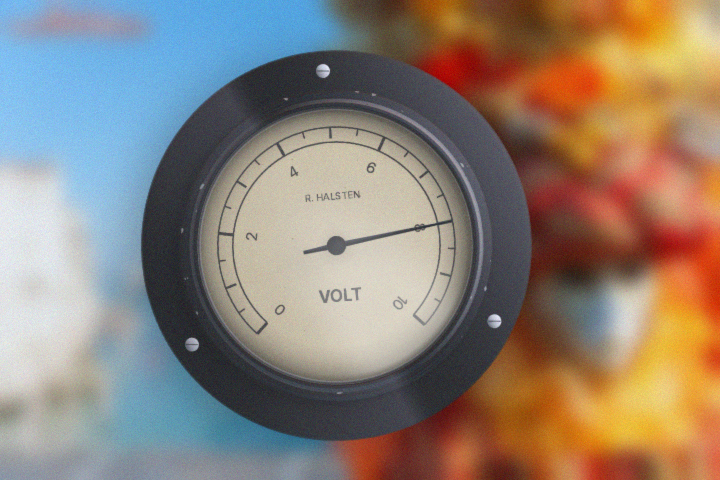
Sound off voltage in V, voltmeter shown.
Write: 8 V
